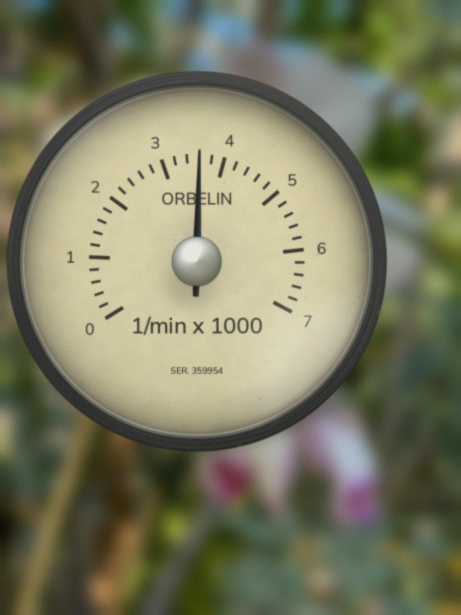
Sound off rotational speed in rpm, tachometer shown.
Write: 3600 rpm
